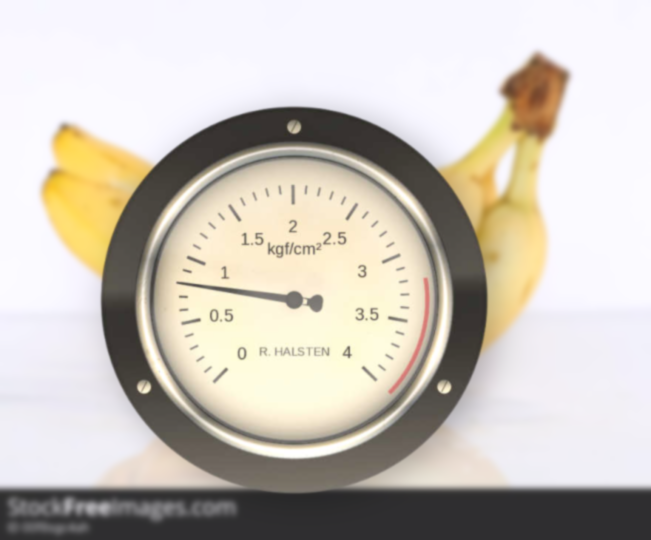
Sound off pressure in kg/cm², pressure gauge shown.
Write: 0.8 kg/cm²
